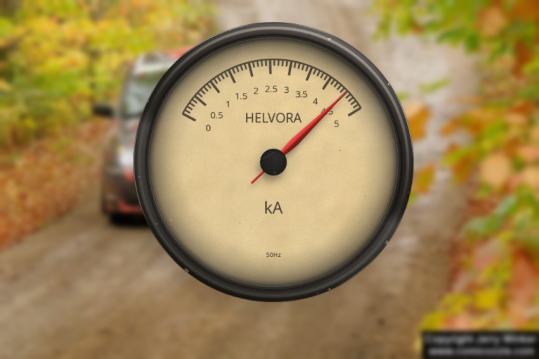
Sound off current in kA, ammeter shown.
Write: 4.5 kA
